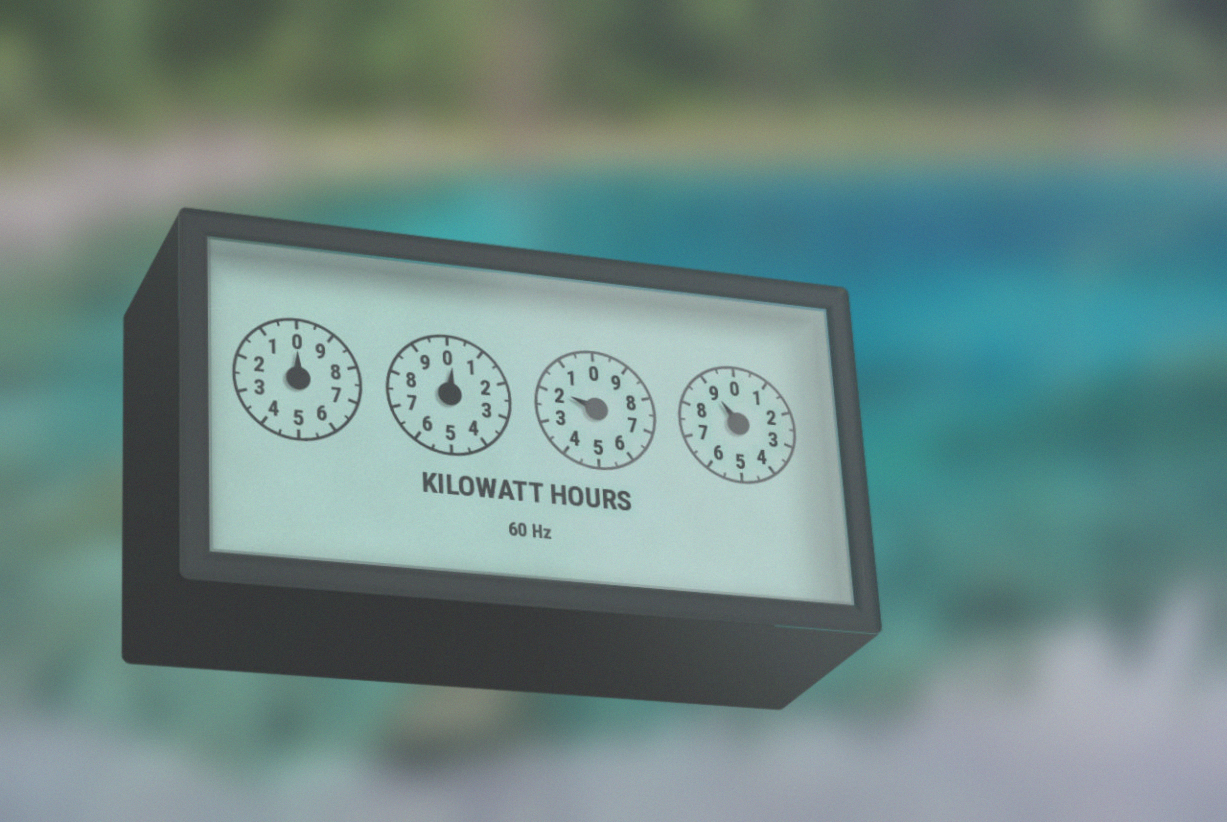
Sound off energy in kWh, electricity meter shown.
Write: 19 kWh
